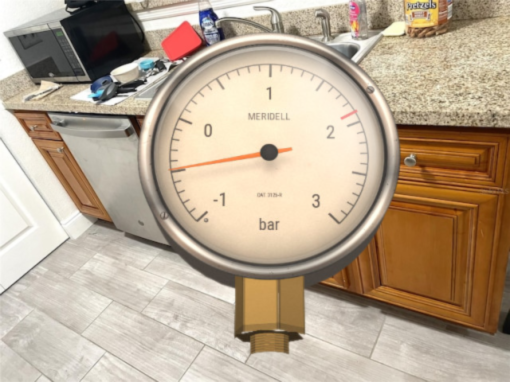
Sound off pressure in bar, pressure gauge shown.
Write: -0.5 bar
